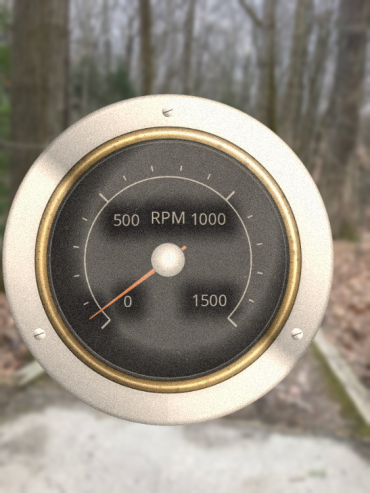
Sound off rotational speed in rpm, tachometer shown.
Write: 50 rpm
